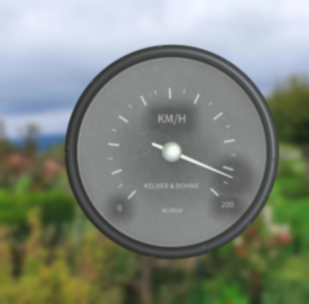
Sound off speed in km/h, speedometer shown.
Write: 185 km/h
